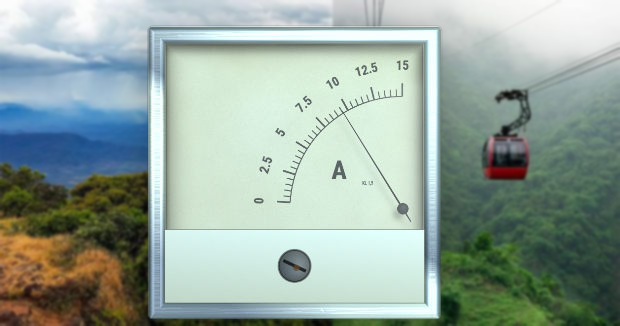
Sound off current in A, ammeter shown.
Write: 9.5 A
